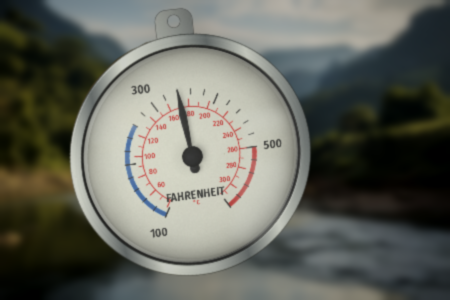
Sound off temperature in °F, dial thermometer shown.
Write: 340 °F
